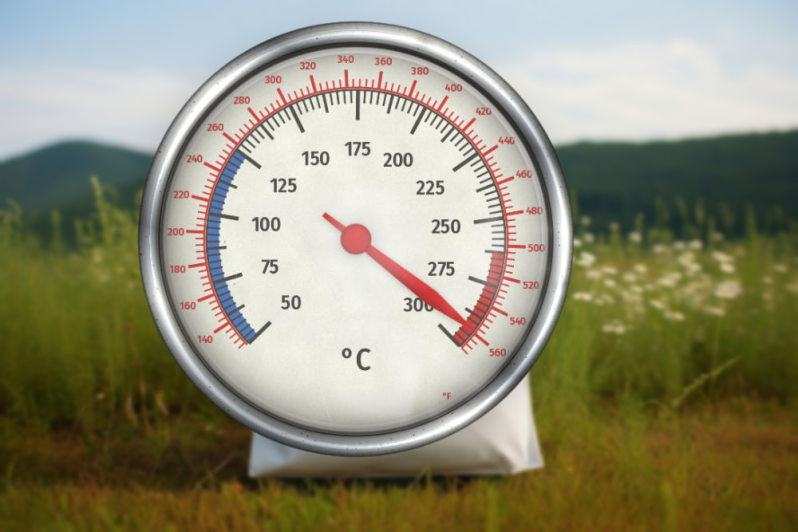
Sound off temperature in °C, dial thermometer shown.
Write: 292.5 °C
